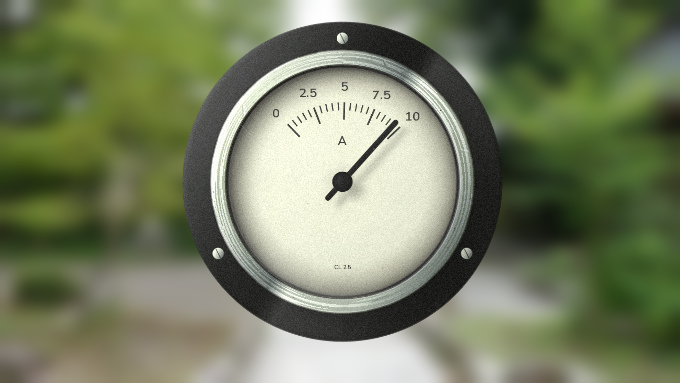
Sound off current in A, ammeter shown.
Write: 9.5 A
